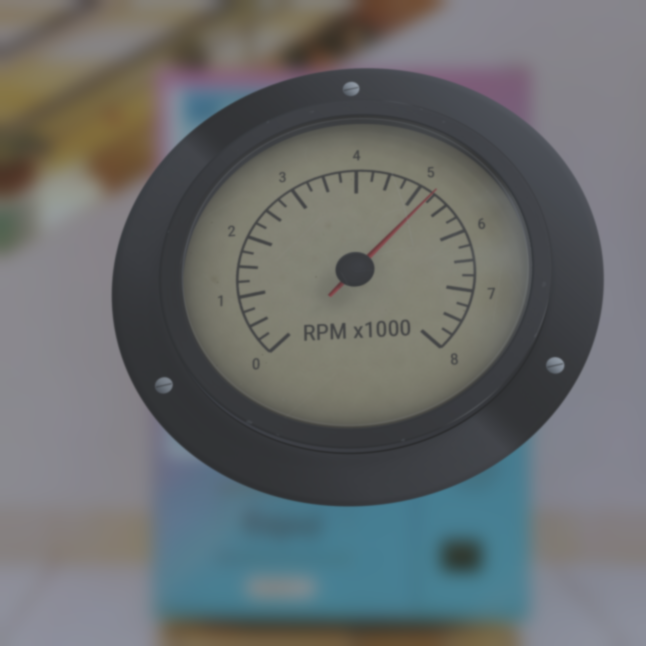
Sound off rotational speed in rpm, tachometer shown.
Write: 5250 rpm
